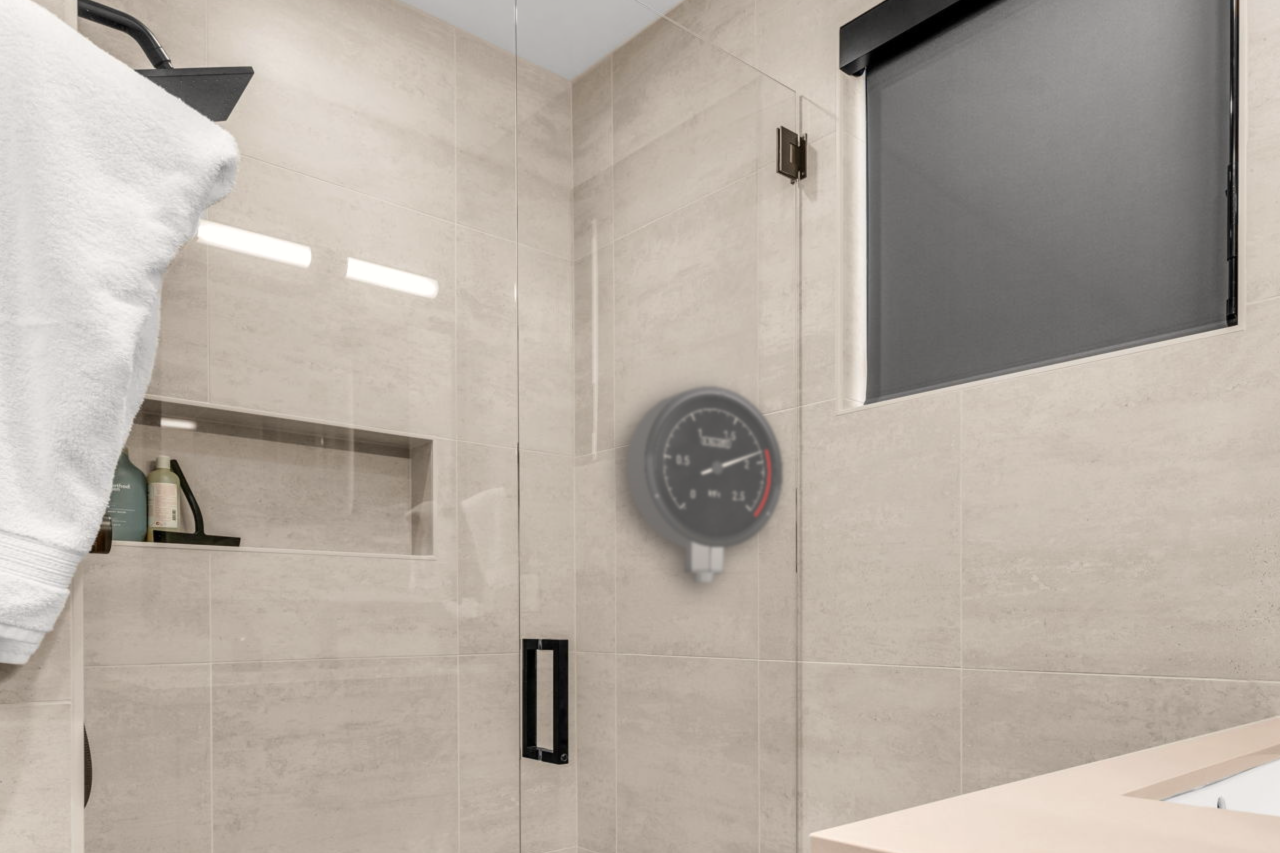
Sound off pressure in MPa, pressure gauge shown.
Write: 1.9 MPa
